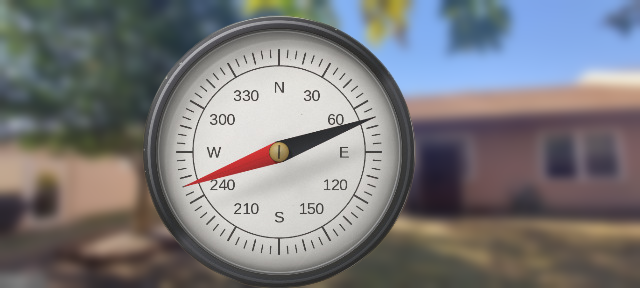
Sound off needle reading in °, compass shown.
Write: 250 °
